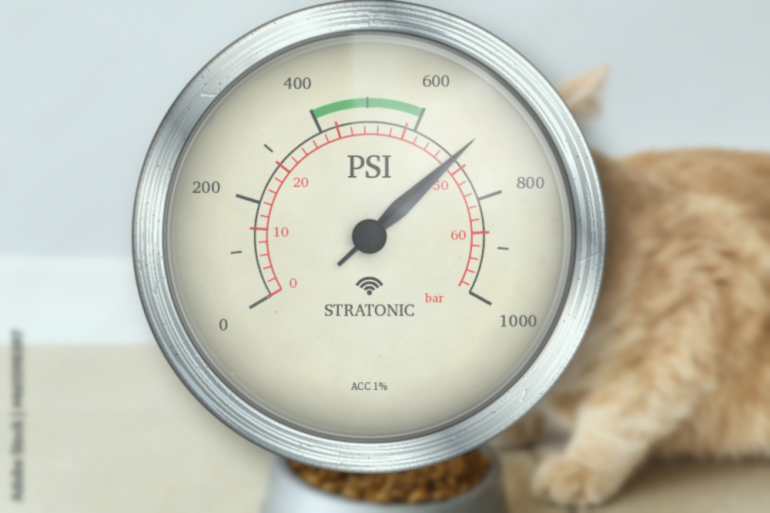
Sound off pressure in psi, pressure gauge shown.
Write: 700 psi
